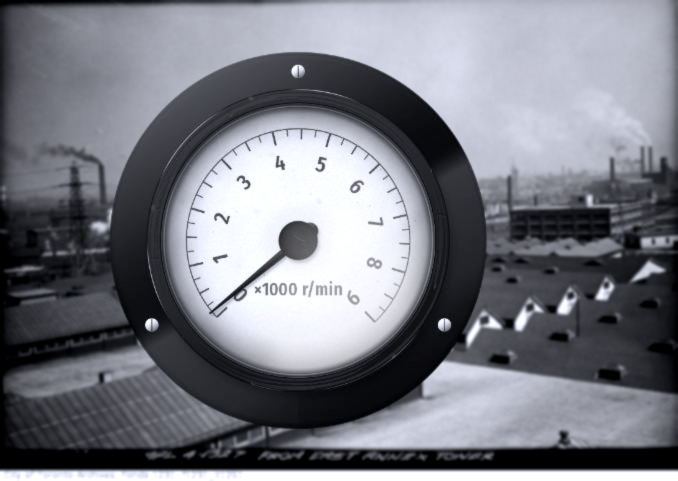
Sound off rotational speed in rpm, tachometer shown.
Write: 125 rpm
